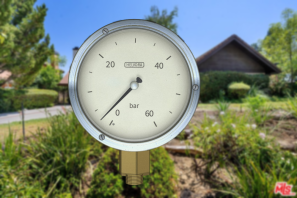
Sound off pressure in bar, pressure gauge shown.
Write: 2.5 bar
